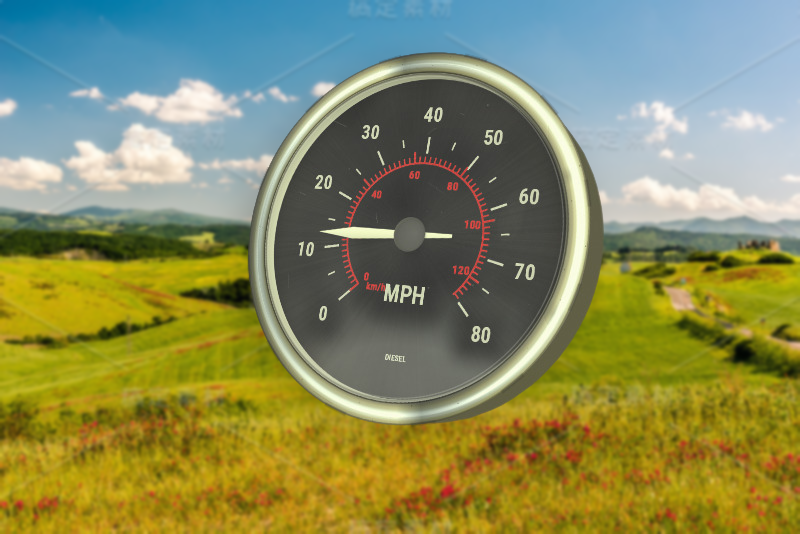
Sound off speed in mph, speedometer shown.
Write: 12.5 mph
